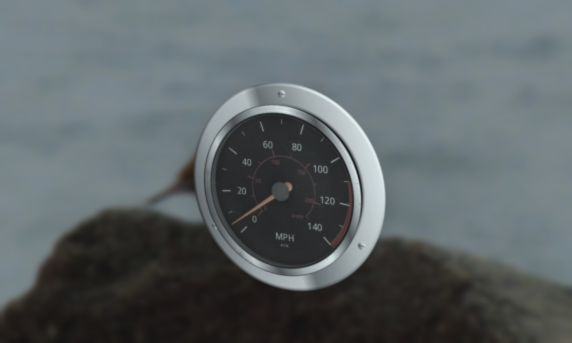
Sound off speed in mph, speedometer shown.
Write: 5 mph
